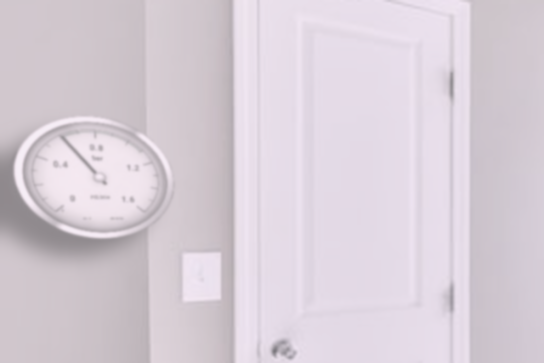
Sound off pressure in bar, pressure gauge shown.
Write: 0.6 bar
